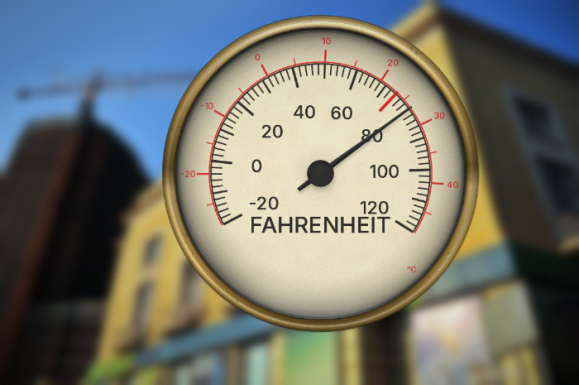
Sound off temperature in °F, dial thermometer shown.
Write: 80 °F
